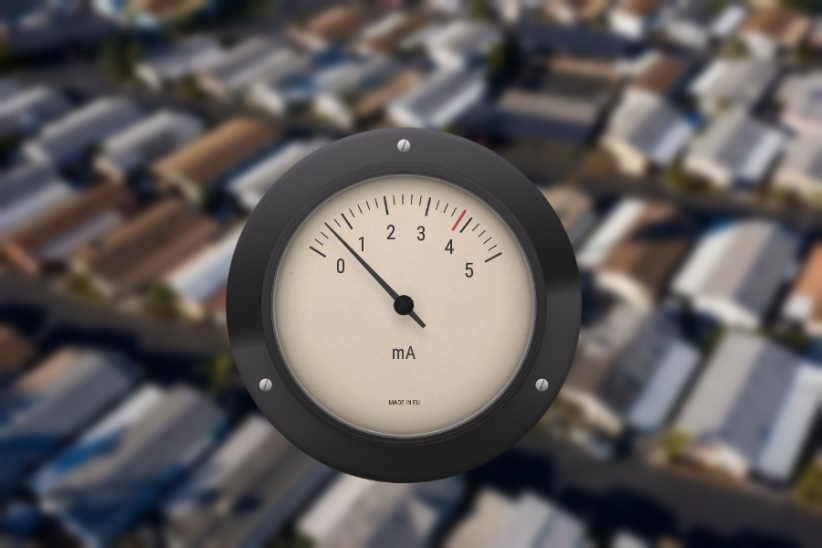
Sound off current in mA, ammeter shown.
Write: 0.6 mA
